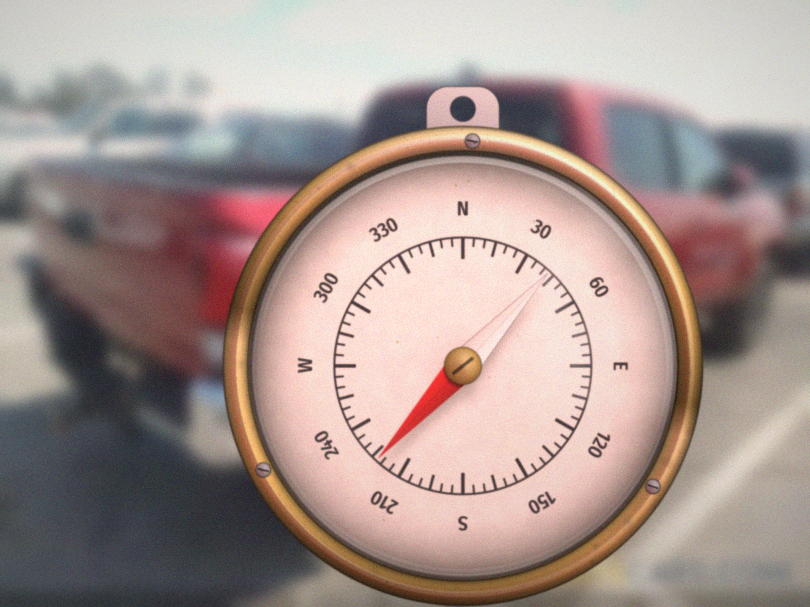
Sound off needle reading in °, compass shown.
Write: 222.5 °
